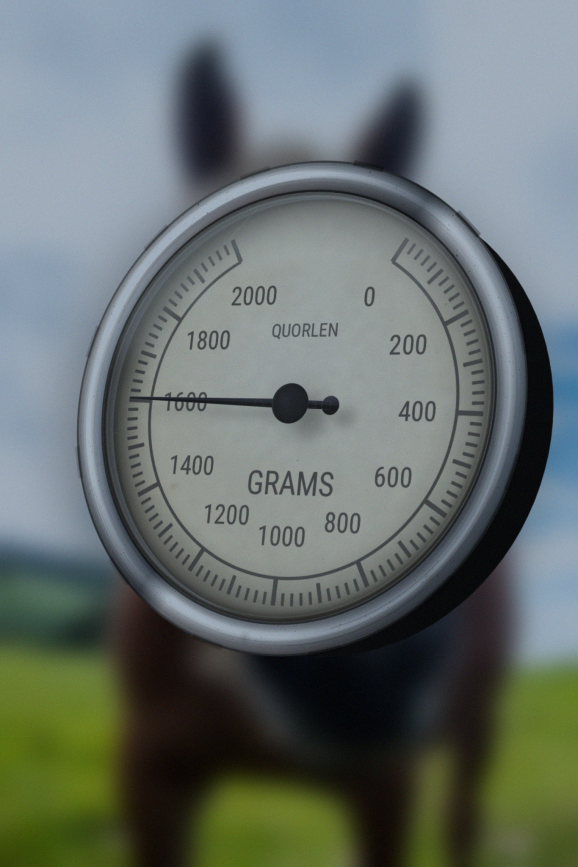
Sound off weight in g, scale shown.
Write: 1600 g
